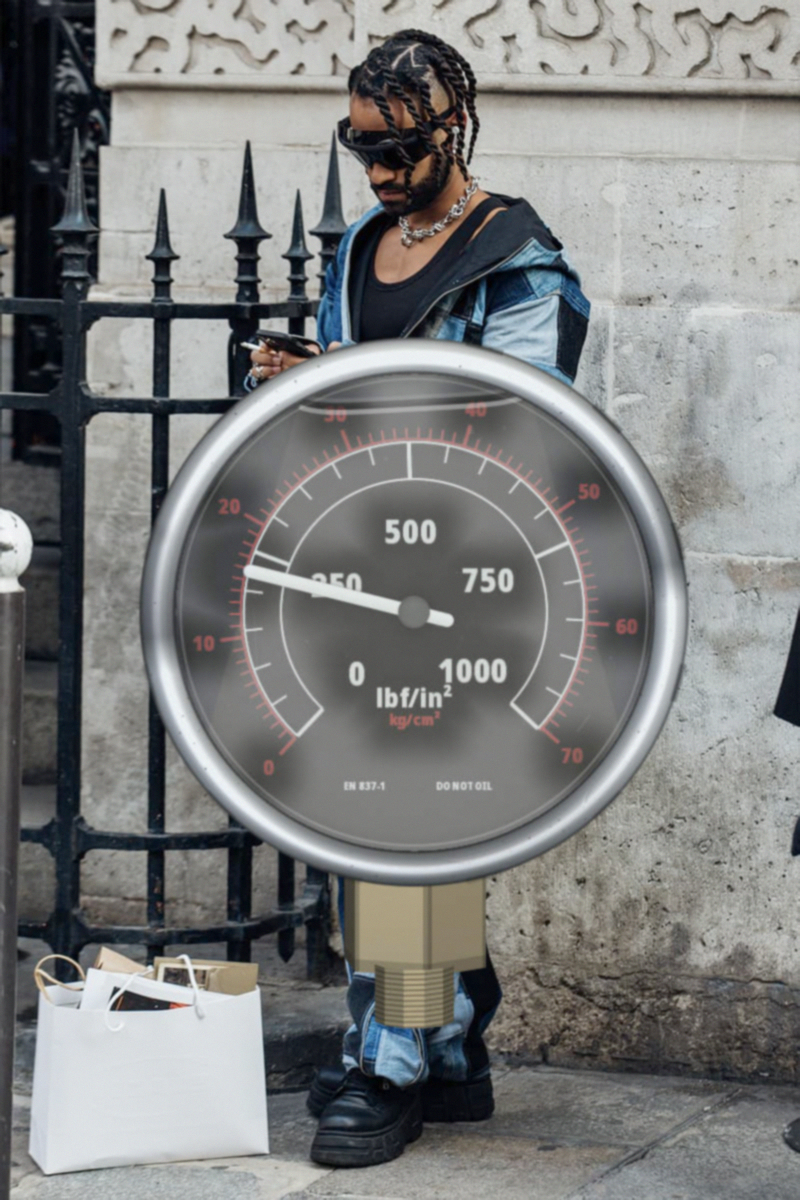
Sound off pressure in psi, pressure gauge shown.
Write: 225 psi
